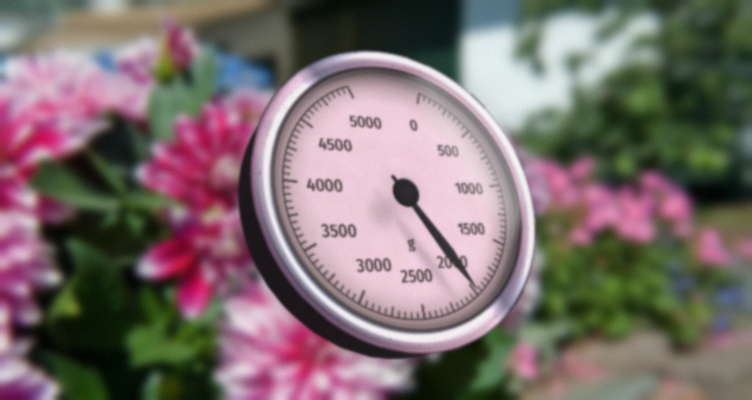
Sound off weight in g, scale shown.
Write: 2000 g
